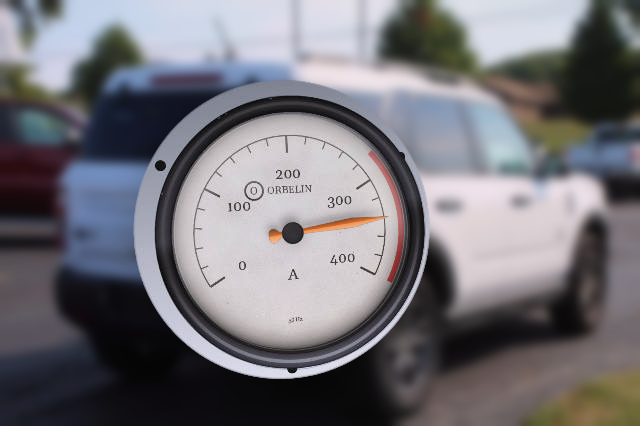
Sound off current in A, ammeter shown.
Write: 340 A
